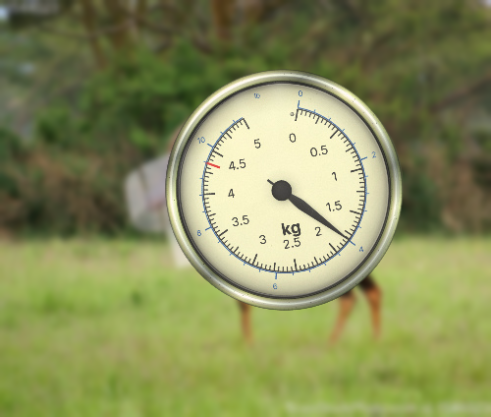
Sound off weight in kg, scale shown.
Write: 1.8 kg
